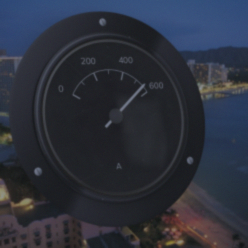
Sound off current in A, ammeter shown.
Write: 550 A
